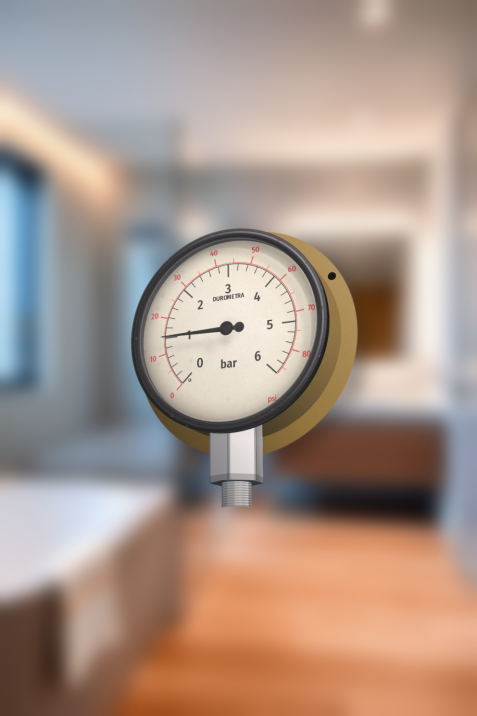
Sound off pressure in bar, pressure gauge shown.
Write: 1 bar
